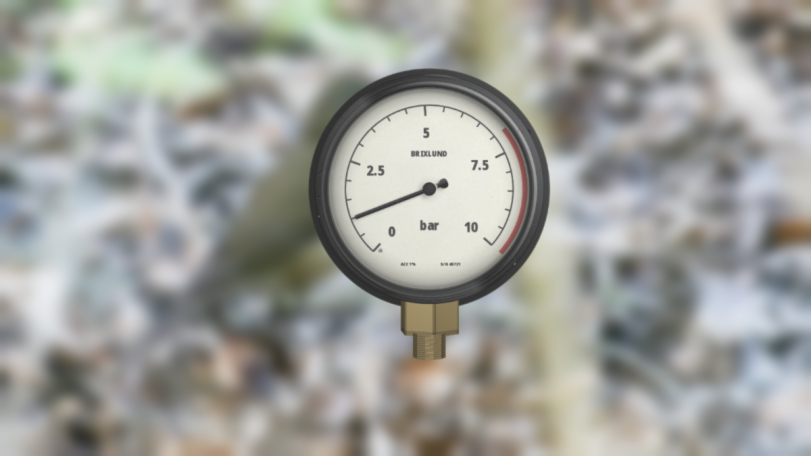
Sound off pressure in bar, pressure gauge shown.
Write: 1 bar
